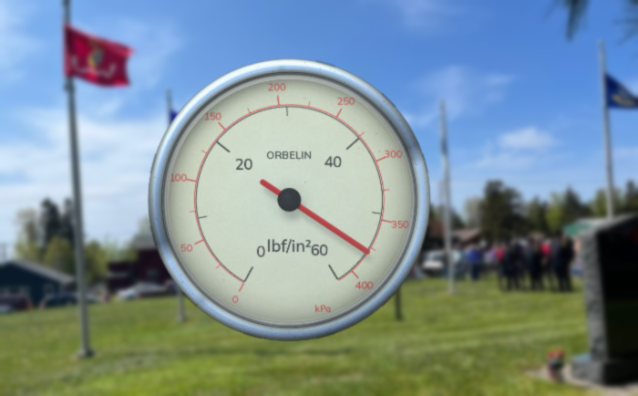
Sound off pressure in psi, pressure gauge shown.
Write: 55 psi
